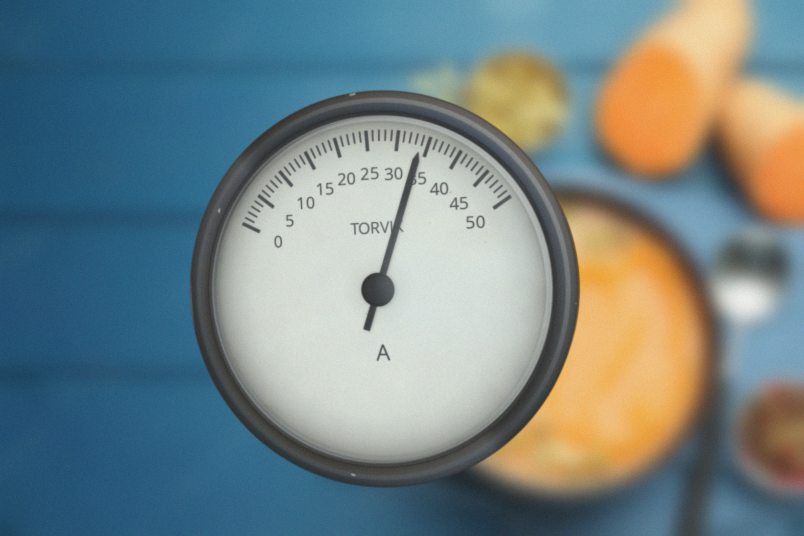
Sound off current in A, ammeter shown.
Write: 34 A
